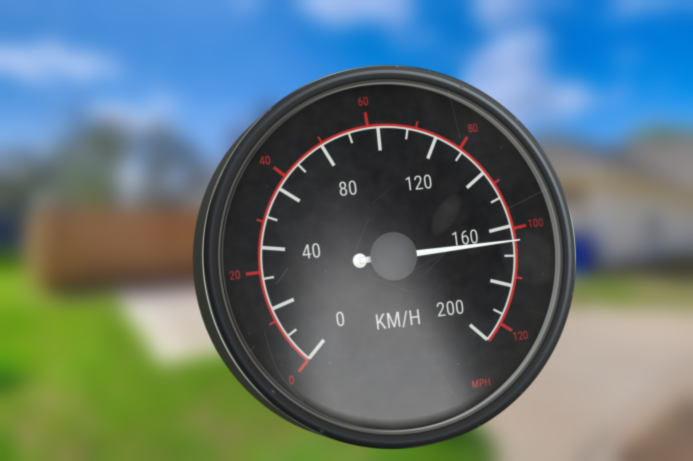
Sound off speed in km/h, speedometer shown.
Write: 165 km/h
